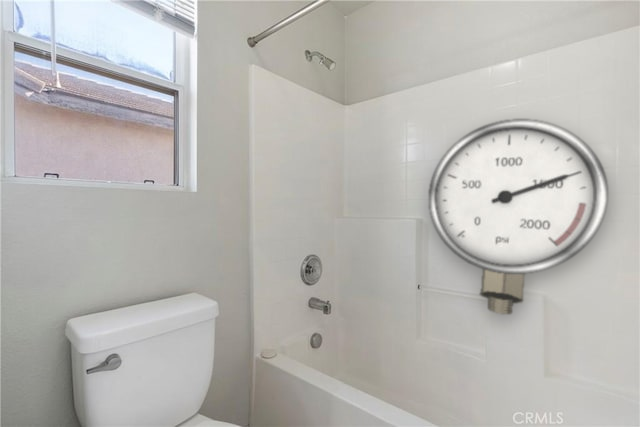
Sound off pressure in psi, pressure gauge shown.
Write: 1500 psi
